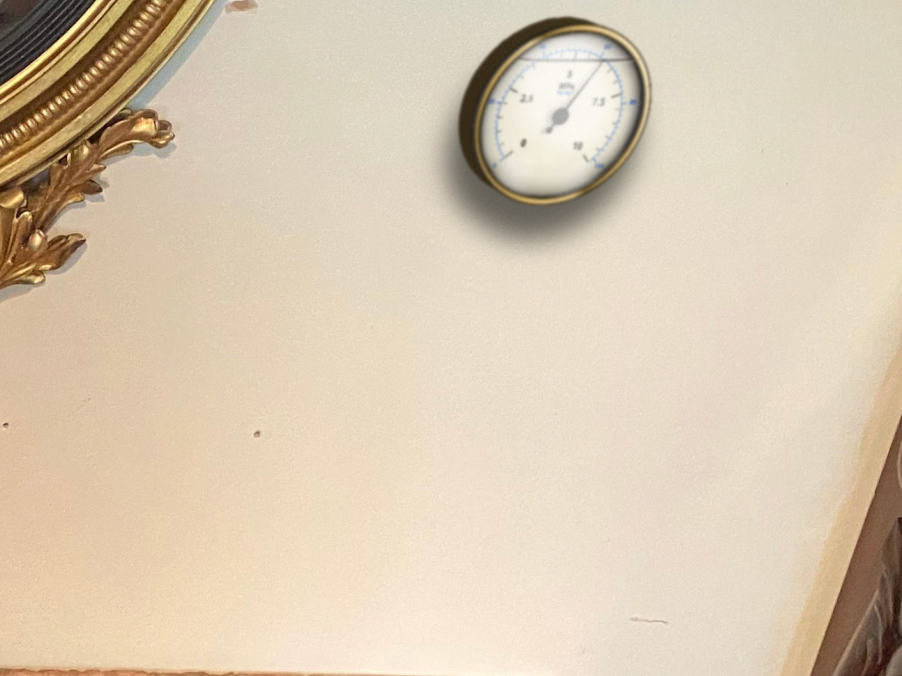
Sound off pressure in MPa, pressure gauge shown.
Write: 6 MPa
